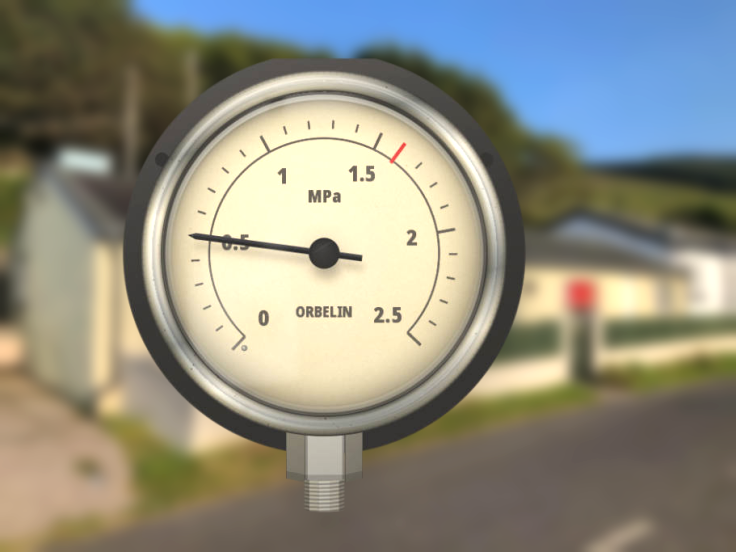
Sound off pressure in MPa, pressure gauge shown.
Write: 0.5 MPa
